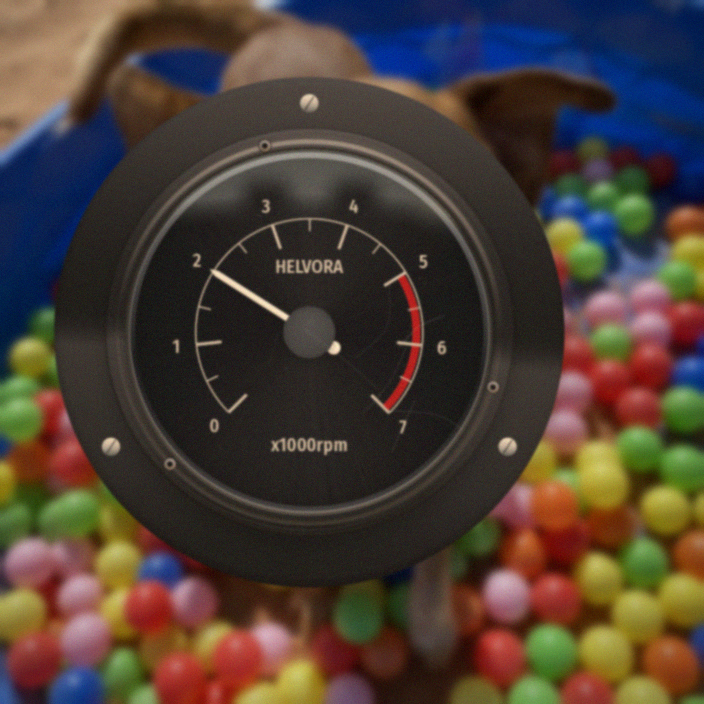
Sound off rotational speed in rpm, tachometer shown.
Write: 2000 rpm
